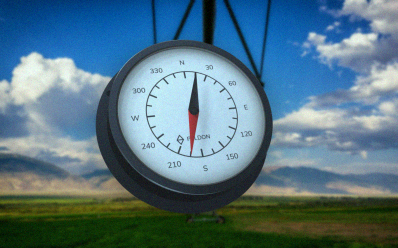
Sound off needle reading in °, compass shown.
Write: 195 °
